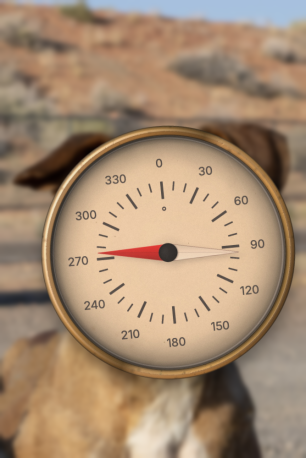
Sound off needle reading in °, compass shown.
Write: 275 °
